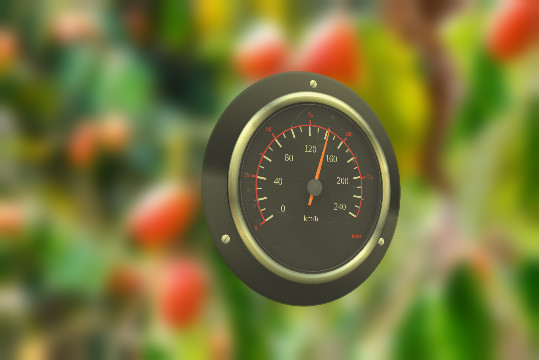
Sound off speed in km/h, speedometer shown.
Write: 140 km/h
